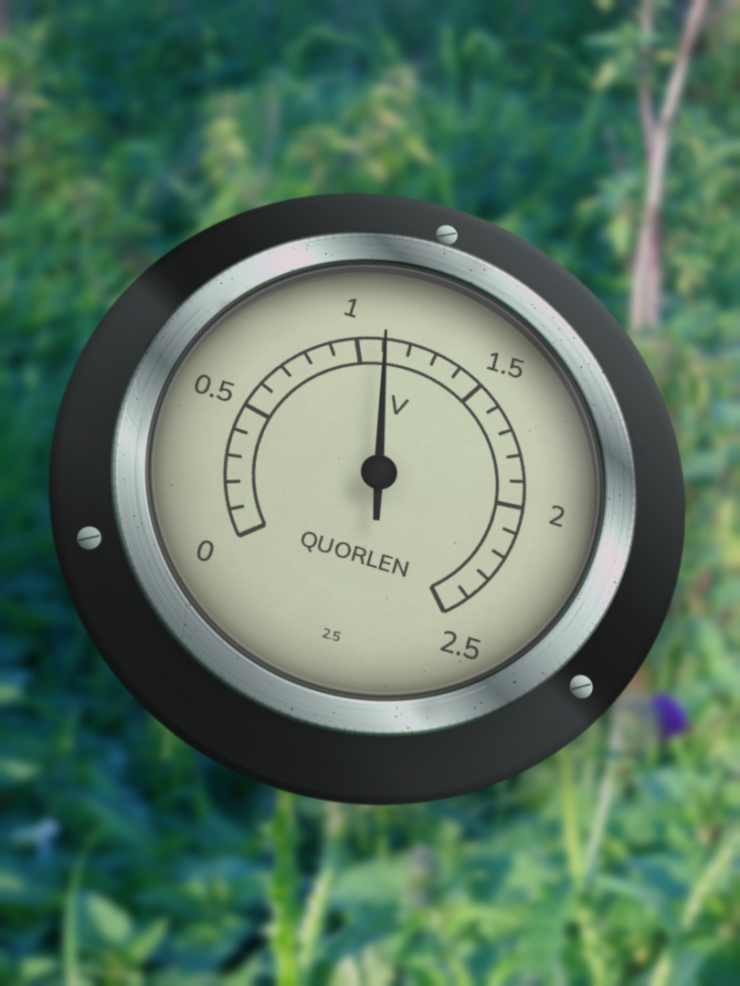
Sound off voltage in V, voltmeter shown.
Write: 1.1 V
